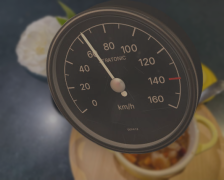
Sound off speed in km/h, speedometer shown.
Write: 65 km/h
